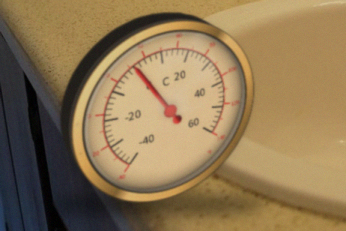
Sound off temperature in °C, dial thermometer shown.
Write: 0 °C
